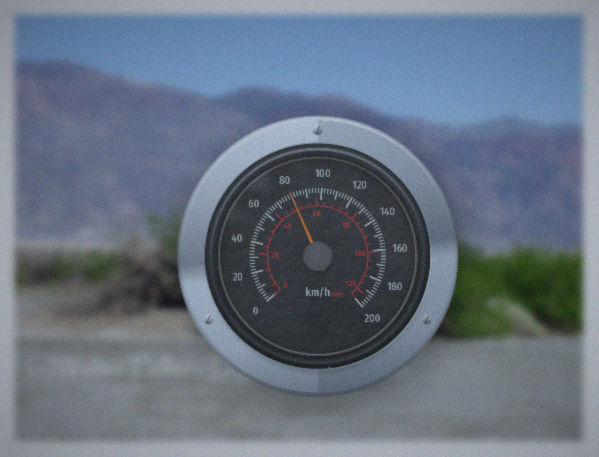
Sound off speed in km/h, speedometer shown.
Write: 80 km/h
